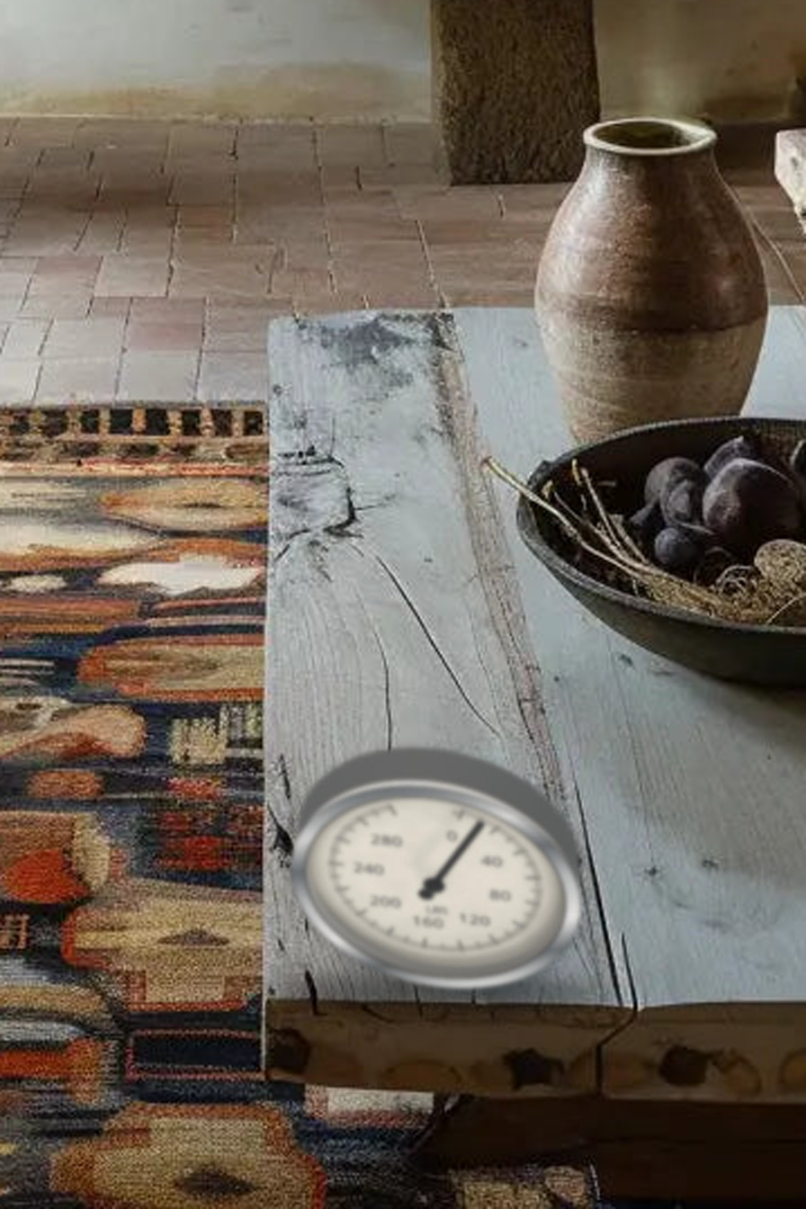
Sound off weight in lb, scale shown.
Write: 10 lb
